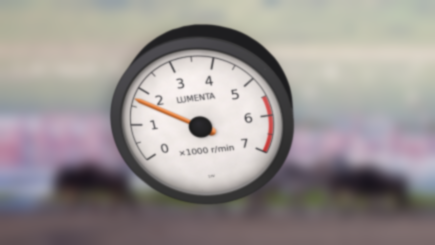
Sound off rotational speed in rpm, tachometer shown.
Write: 1750 rpm
